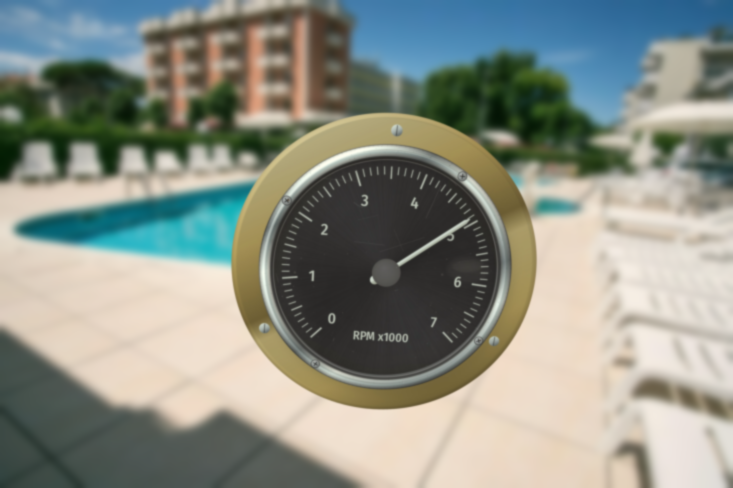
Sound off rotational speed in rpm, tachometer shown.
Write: 4900 rpm
